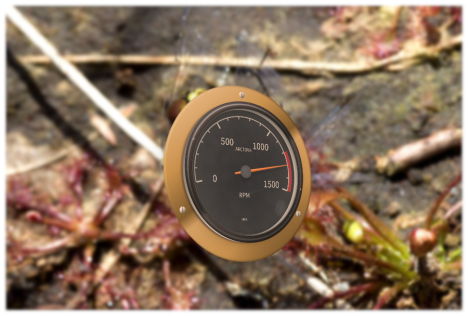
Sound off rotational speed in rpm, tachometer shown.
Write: 1300 rpm
